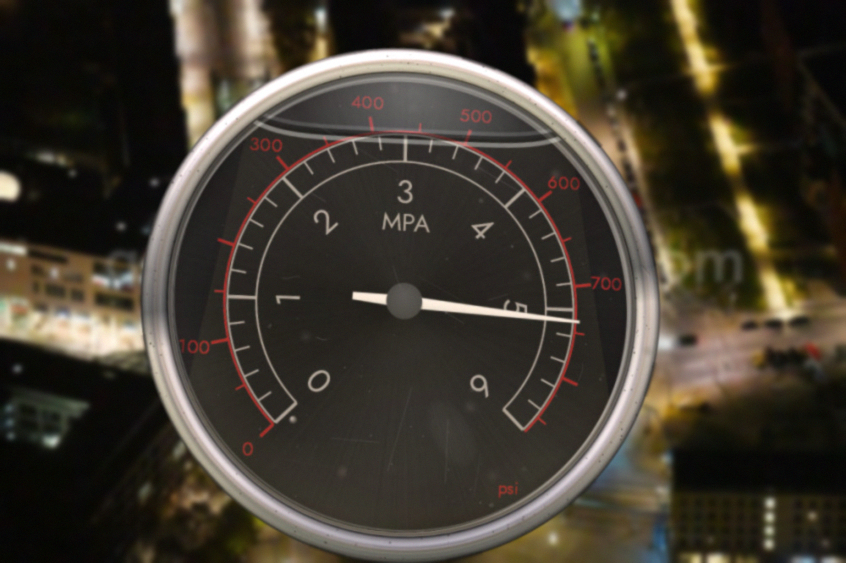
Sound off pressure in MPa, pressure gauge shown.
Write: 5.1 MPa
